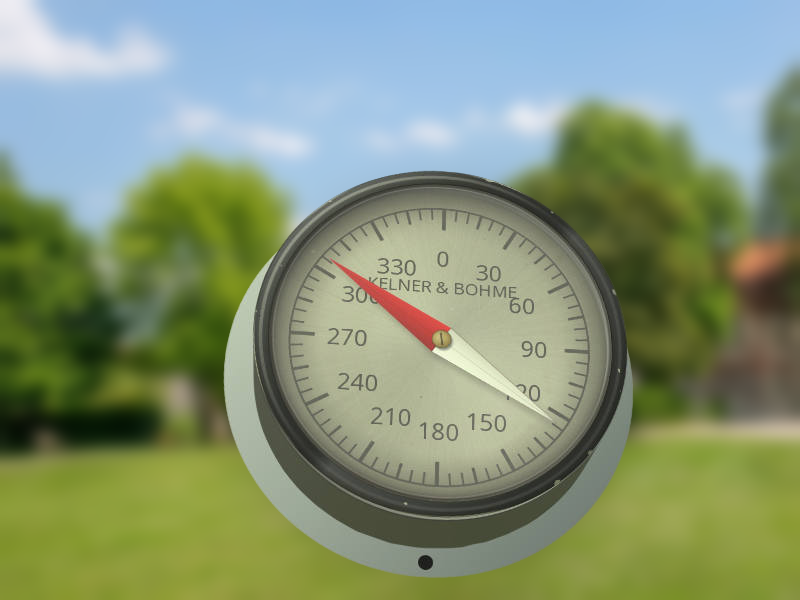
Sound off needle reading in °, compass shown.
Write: 305 °
